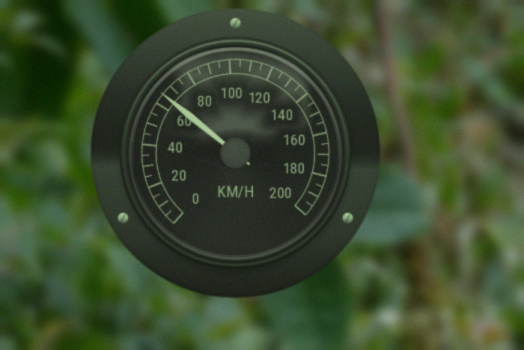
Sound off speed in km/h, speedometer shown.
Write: 65 km/h
